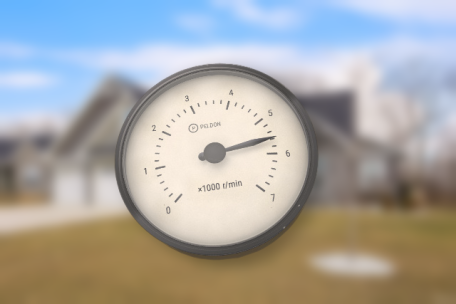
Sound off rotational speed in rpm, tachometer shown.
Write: 5600 rpm
